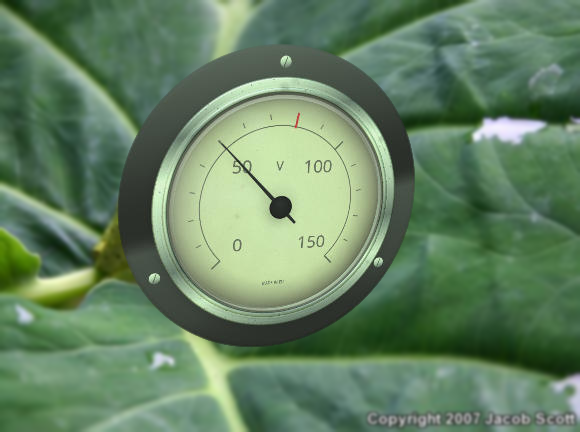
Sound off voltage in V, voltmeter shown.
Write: 50 V
